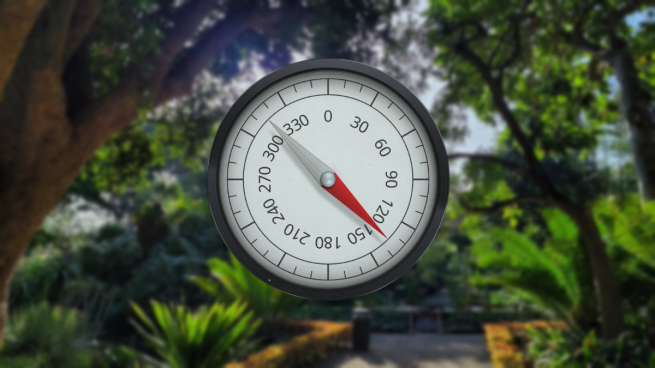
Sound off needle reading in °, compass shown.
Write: 135 °
